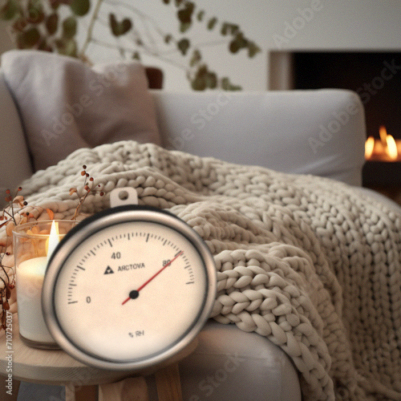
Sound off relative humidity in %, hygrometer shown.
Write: 80 %
